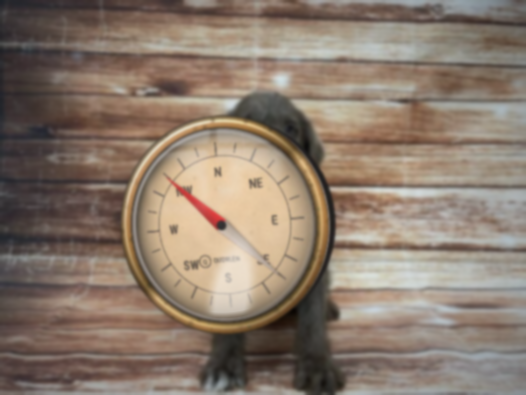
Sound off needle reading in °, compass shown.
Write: 315 °
